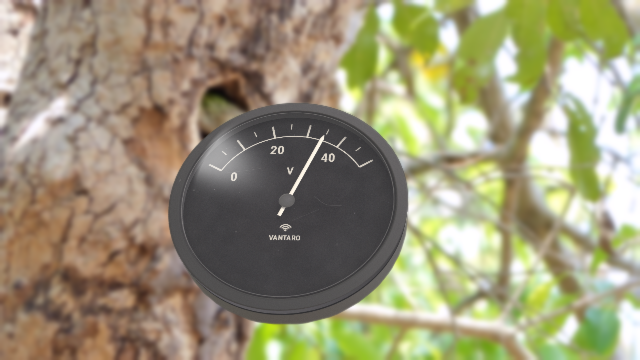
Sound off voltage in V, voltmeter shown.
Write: 35 V
